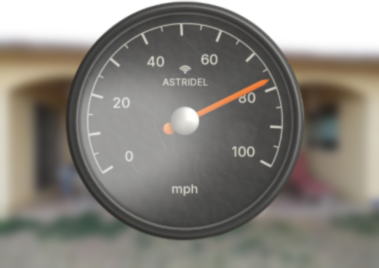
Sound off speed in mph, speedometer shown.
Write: 77.5 mph
